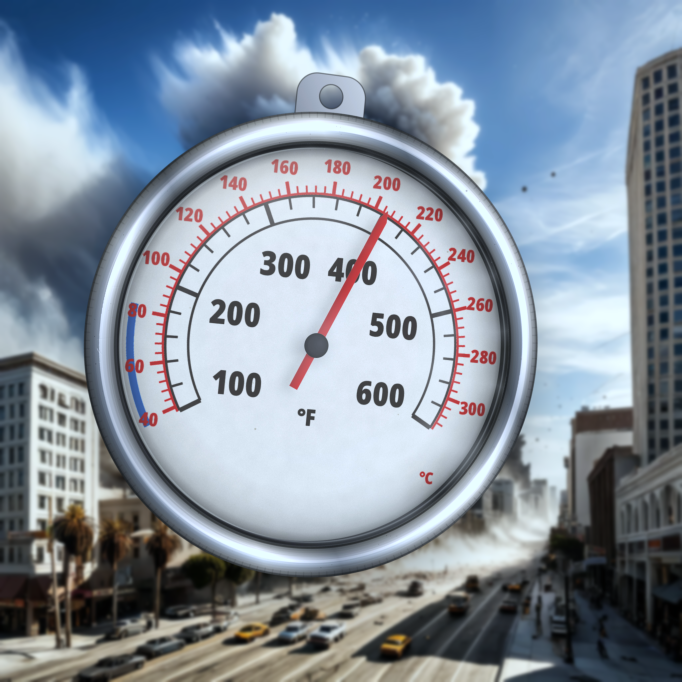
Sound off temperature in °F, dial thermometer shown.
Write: 400 °F
